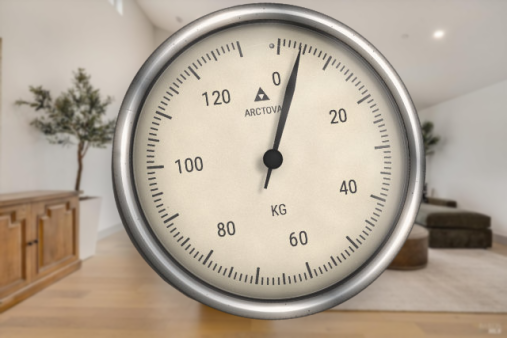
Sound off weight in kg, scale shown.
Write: 4 kg
